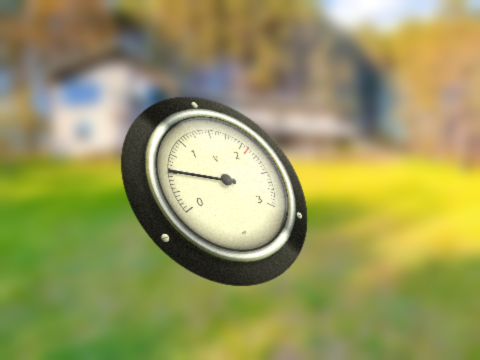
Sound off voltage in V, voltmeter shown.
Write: 0.5 V
